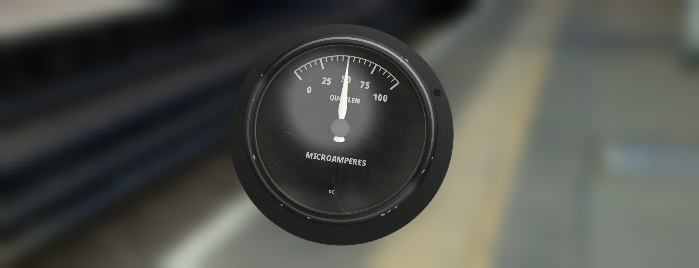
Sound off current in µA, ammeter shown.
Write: 50 µA
